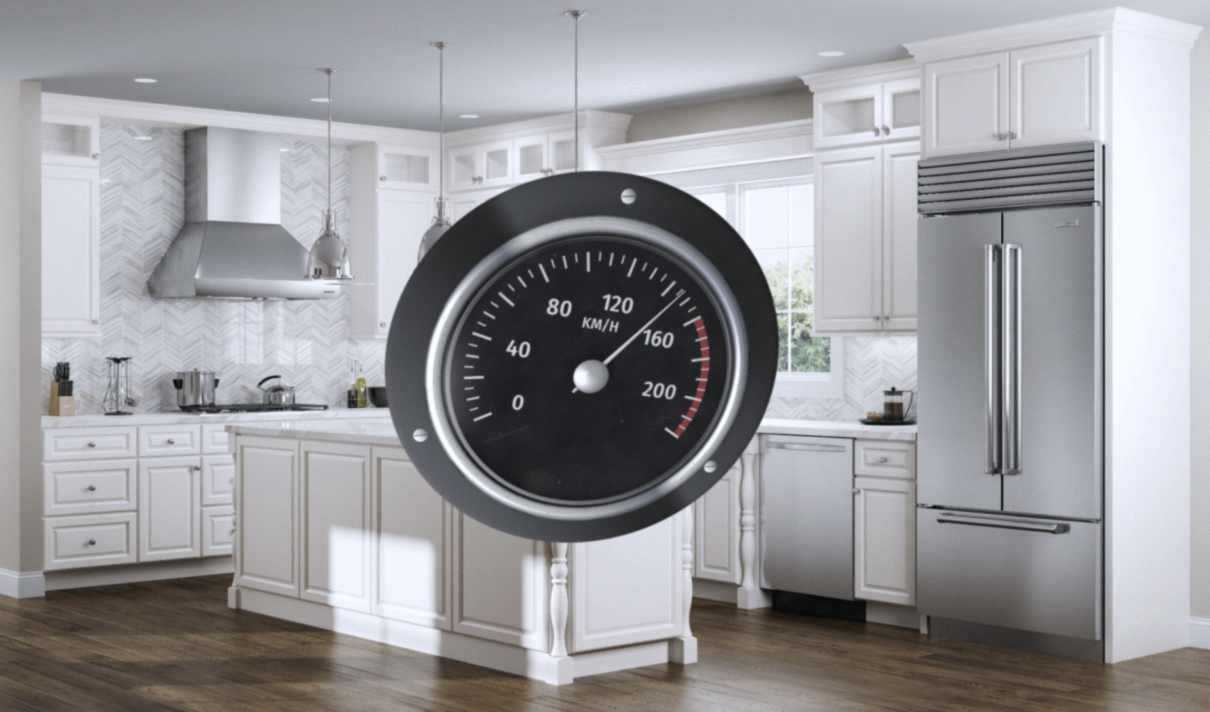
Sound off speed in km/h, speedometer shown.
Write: 145 km/h
